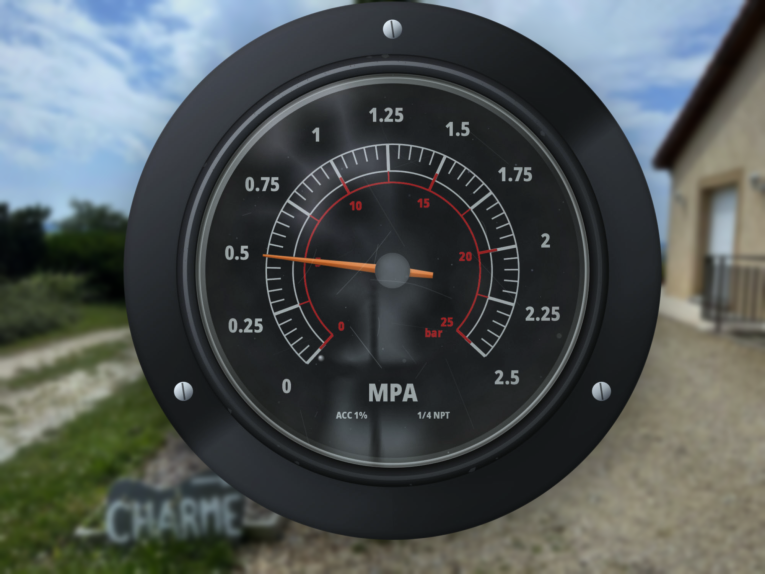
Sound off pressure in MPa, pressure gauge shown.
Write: 0.5 MPa
